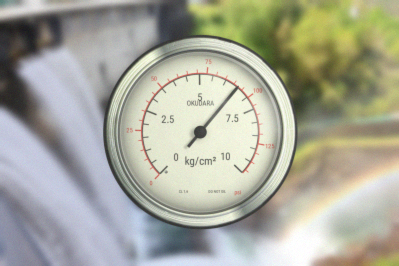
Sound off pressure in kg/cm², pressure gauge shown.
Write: 6.5 kg/cm²
